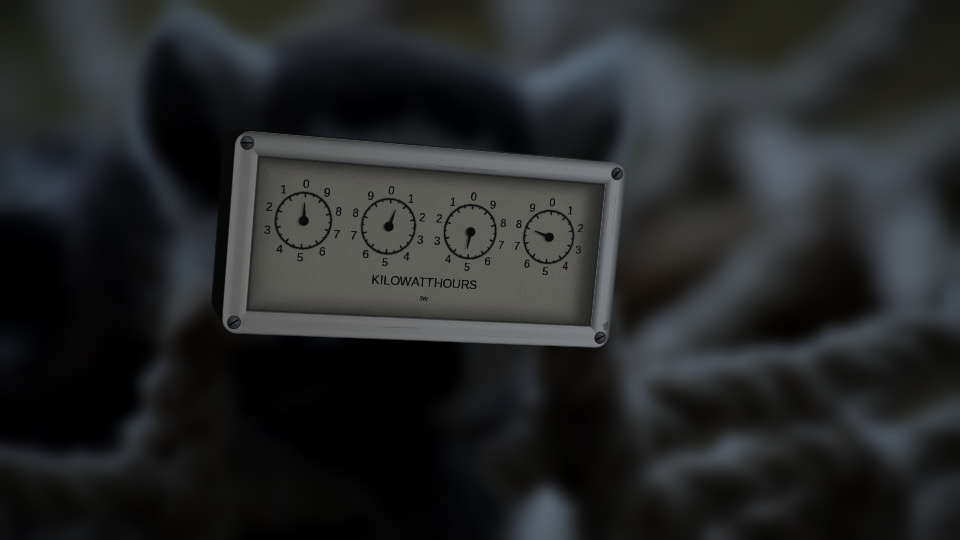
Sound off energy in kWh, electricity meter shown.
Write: 48 kWh
